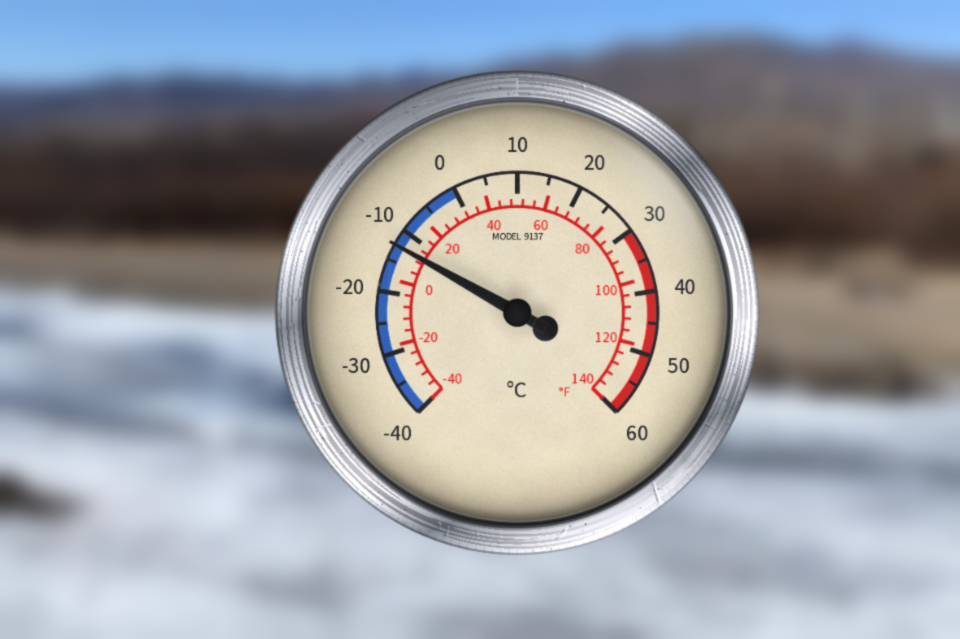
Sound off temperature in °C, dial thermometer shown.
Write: -12.5 °C
